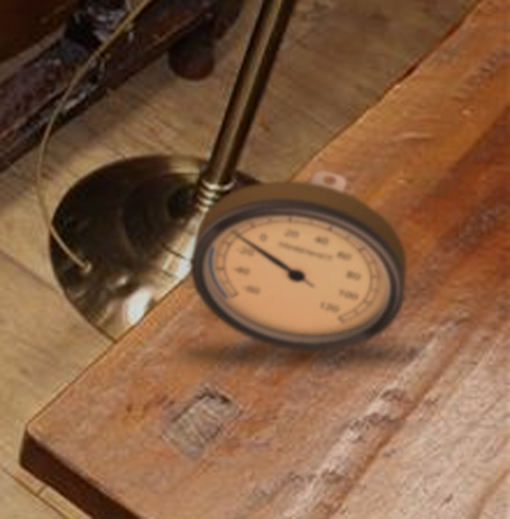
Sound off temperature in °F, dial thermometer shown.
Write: -10 °F
